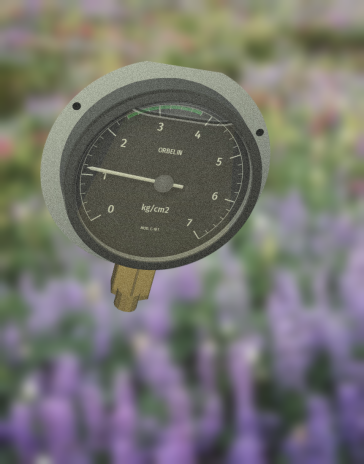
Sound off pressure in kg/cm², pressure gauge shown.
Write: 1.2 kg/cm²
